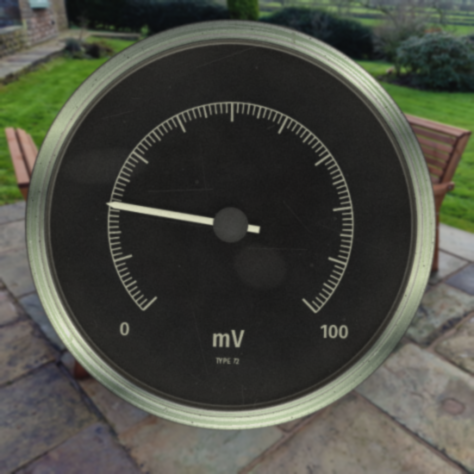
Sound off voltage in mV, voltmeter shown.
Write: 20 mV
